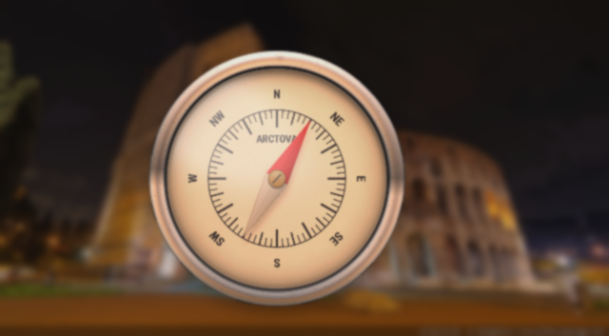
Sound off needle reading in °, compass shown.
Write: 30 °
